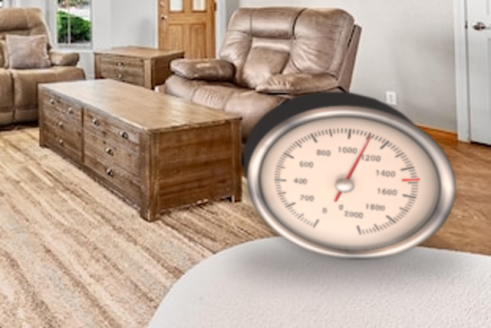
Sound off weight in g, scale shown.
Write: 1100 g
